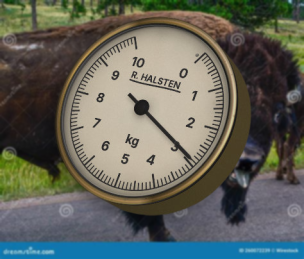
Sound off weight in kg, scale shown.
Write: 2.9 kg
